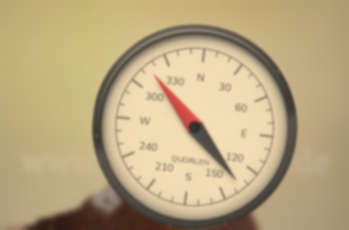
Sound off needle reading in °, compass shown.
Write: 315 °
